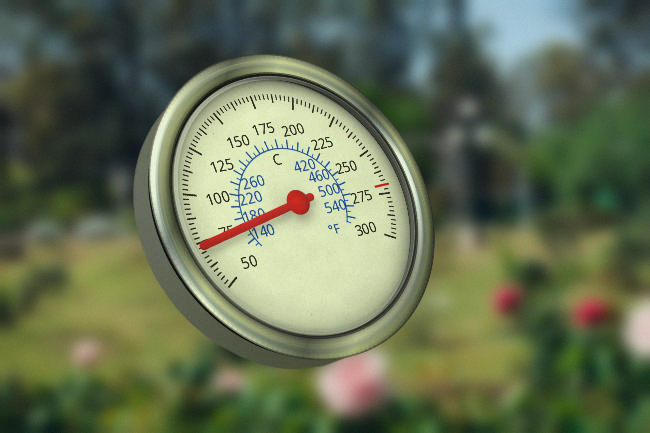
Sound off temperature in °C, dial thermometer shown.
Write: 72.5 °C
